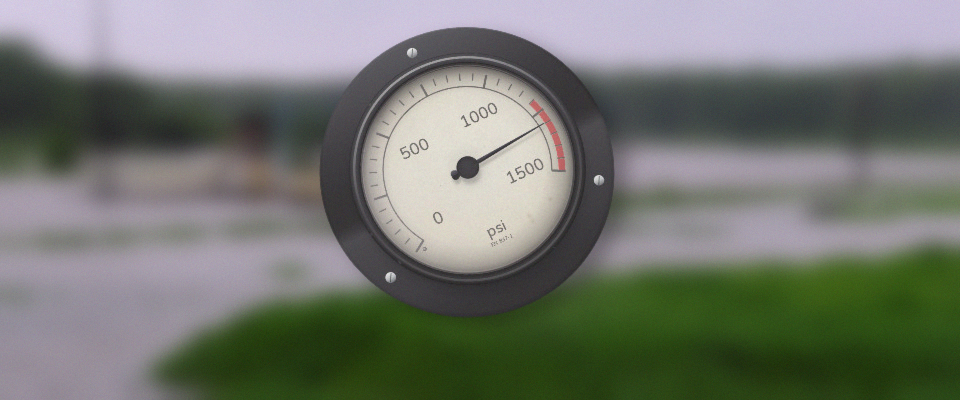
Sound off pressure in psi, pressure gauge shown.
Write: 1300 psi
